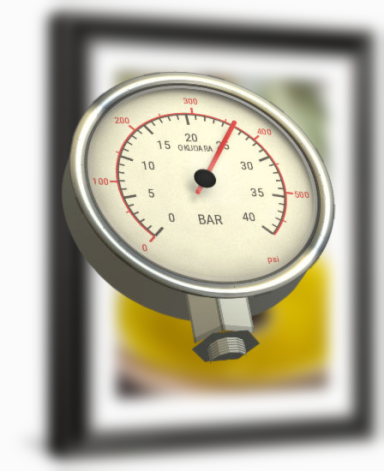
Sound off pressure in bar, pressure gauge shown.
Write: 25 bar
